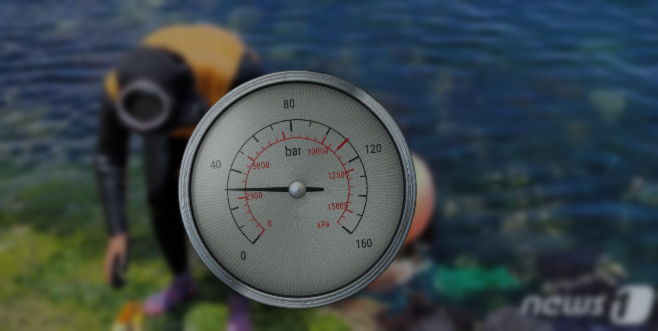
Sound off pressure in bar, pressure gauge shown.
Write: 30 bar
